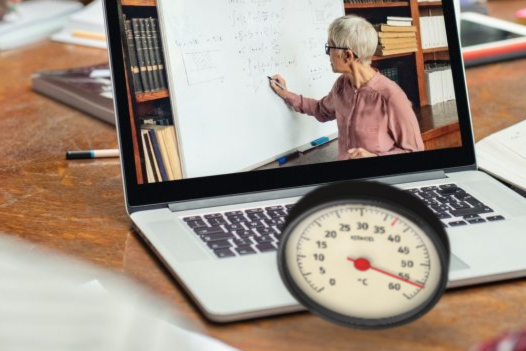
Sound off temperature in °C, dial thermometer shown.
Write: 55 °C
